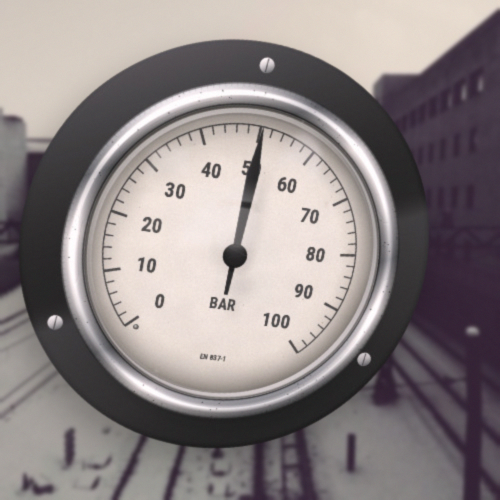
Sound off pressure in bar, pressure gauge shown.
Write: 50 bar
